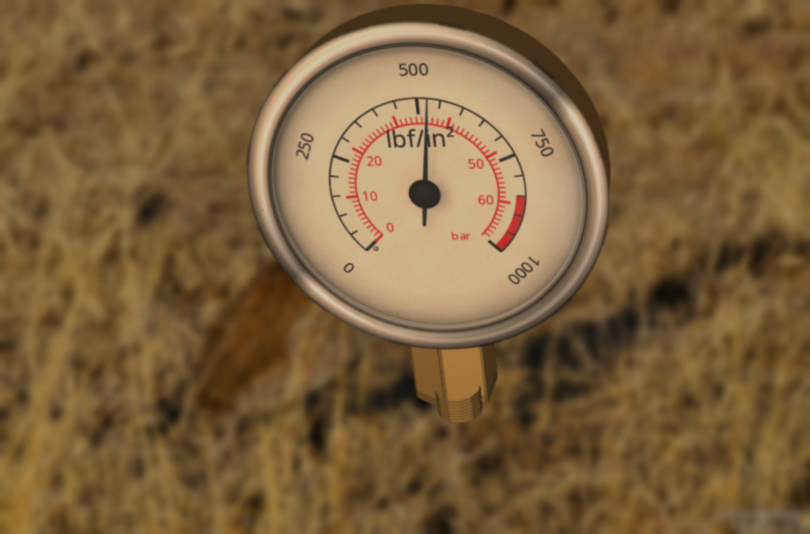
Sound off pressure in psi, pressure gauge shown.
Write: 525 psi
